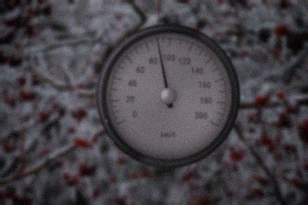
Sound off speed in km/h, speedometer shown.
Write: 90 km/h
